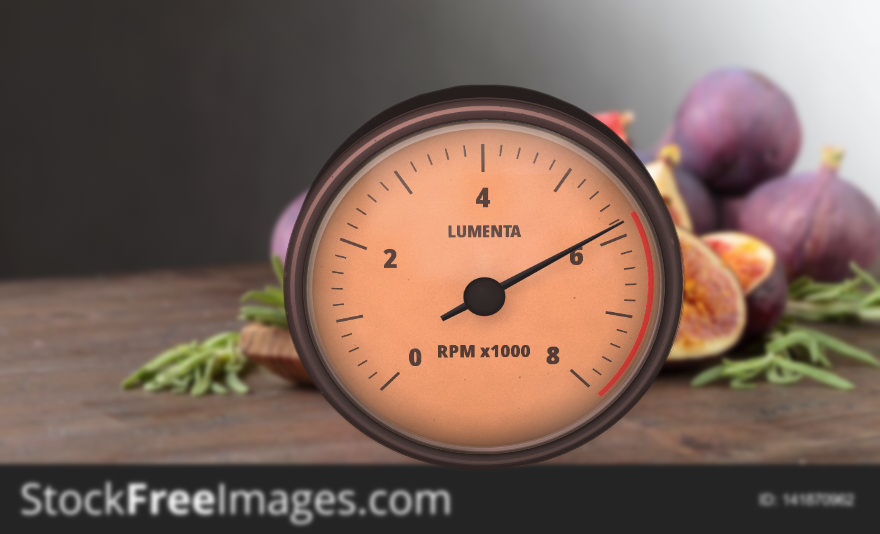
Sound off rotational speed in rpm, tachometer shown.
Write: 5800 rpm
